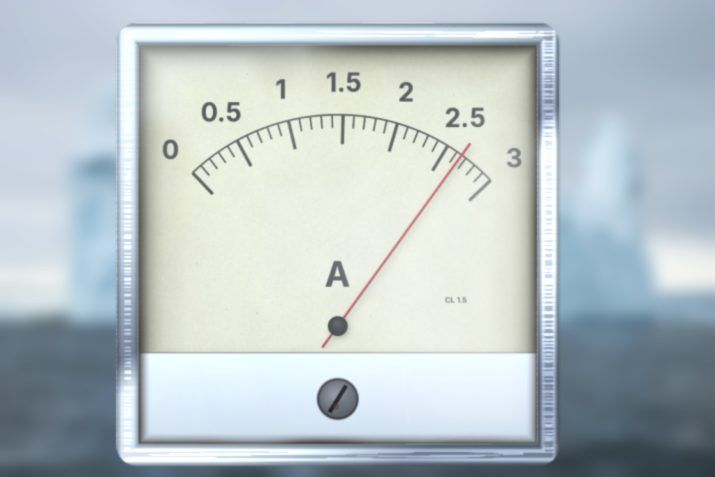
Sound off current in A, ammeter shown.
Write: 2.65 A
